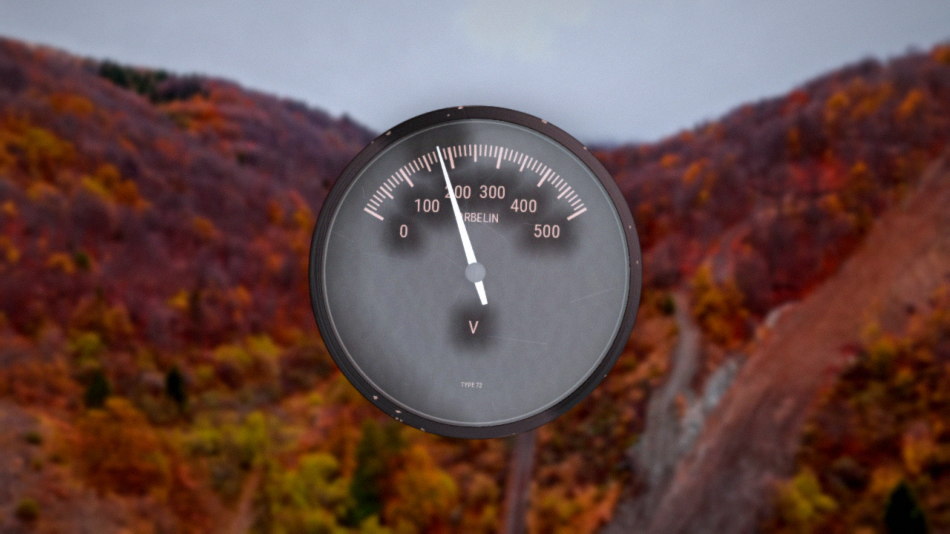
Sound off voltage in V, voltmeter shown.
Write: 180 V
